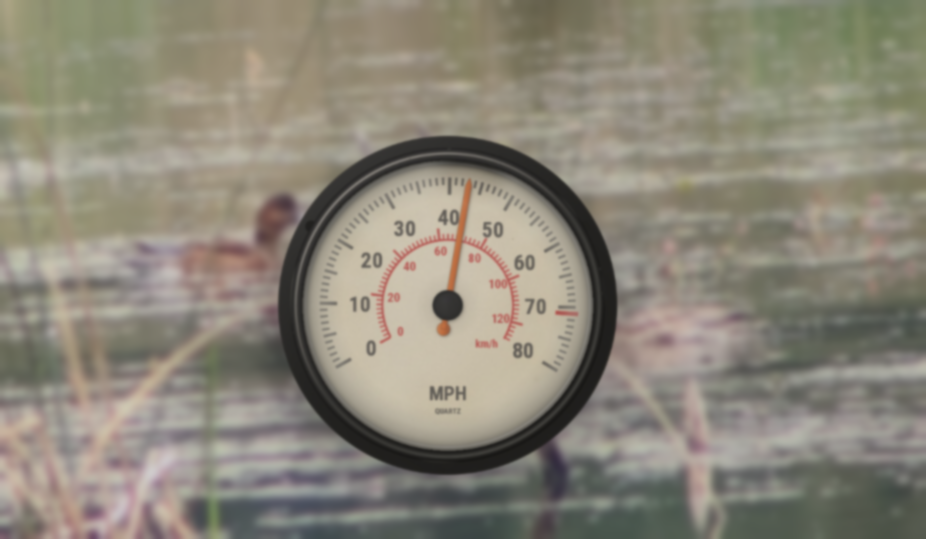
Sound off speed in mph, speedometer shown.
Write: 43 mph
